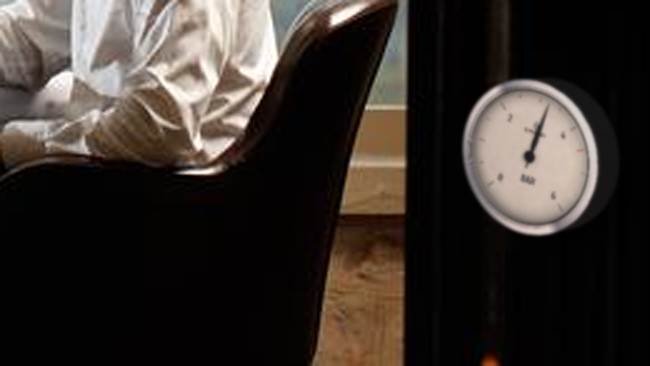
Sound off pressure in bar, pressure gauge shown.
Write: 3.25 bar
